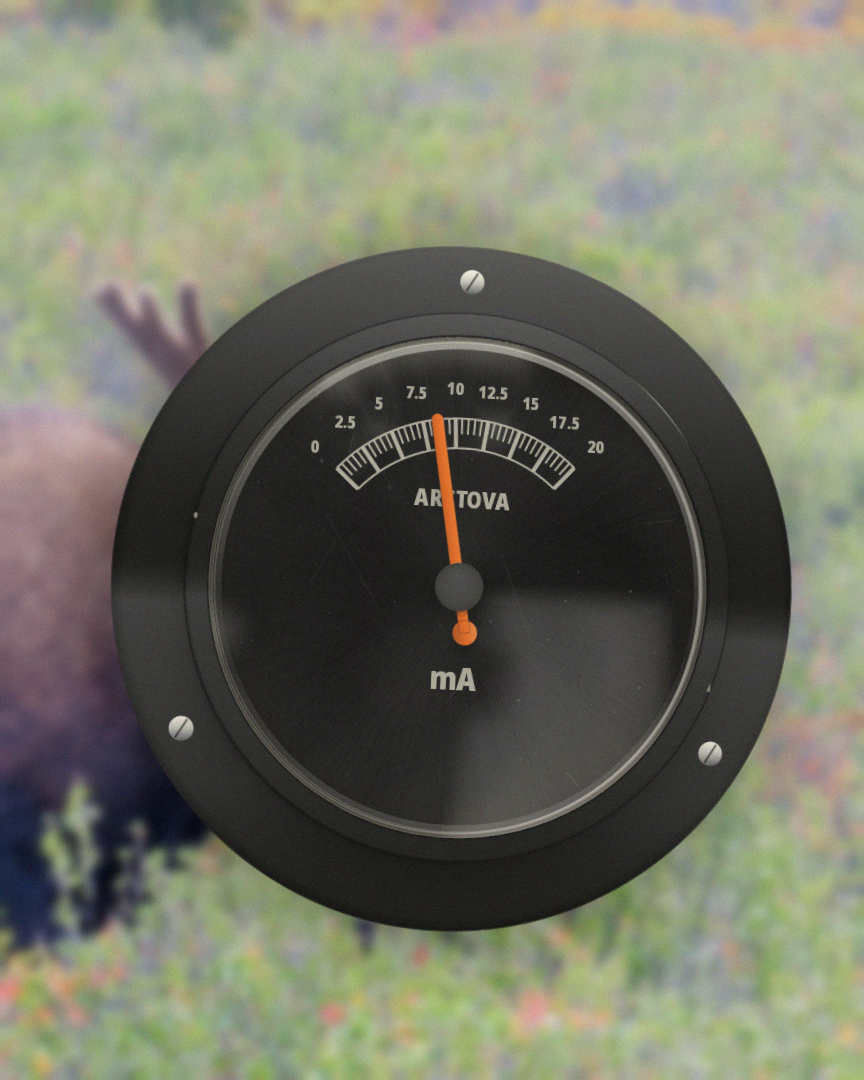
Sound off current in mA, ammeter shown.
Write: 8.5 mA
